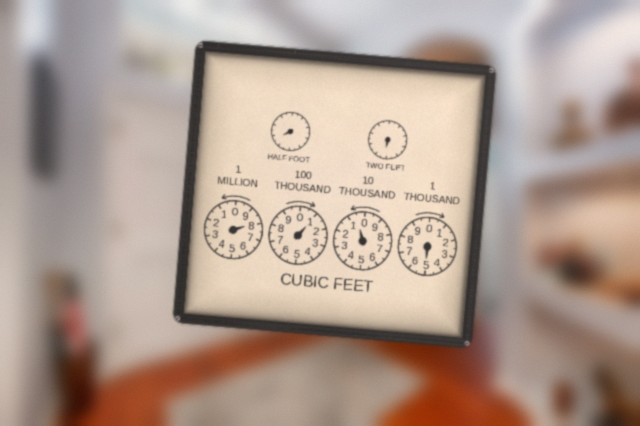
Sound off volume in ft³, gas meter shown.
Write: 810500 ft³
